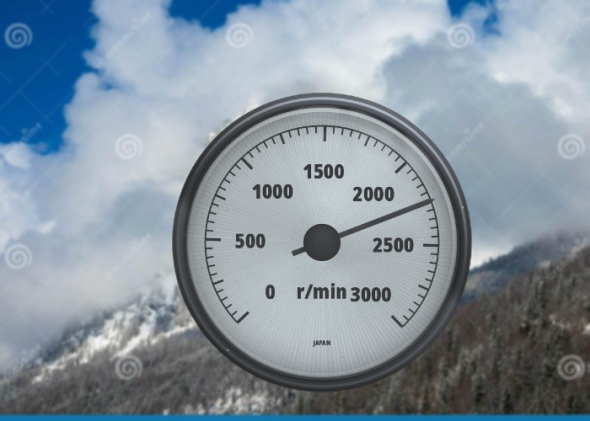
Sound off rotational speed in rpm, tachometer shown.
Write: 2250 rpm
